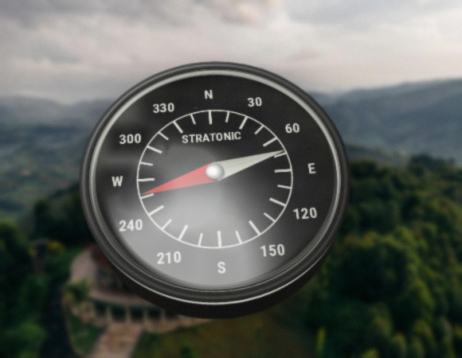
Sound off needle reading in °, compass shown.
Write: 255 °
